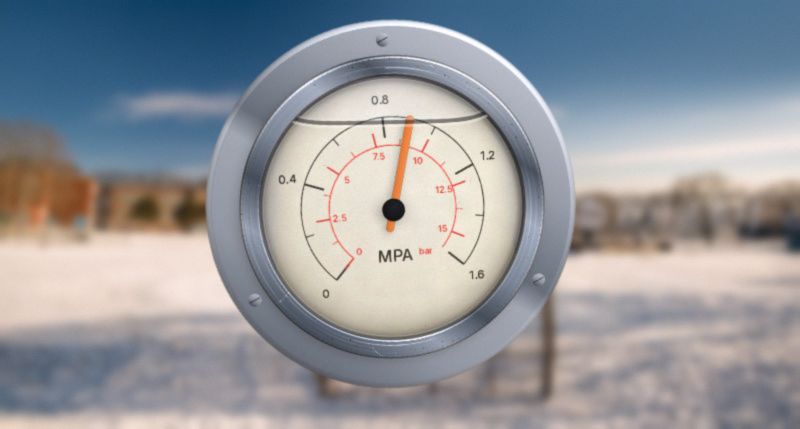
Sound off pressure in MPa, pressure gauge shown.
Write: 0.9 MPa
